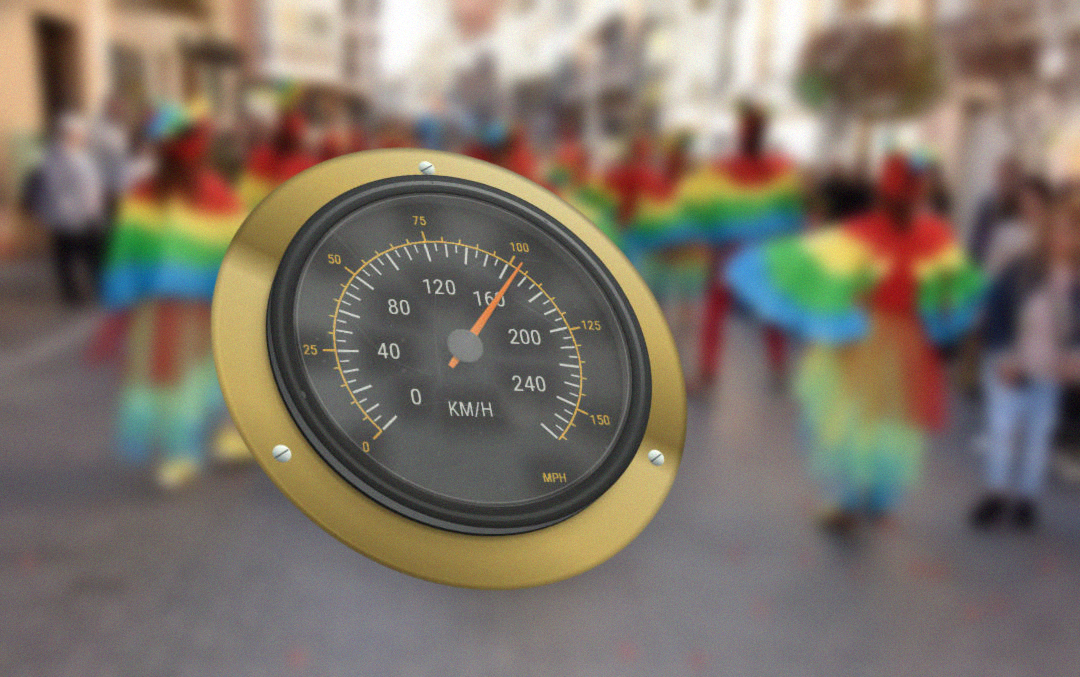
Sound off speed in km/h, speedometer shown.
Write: 165 km/h
